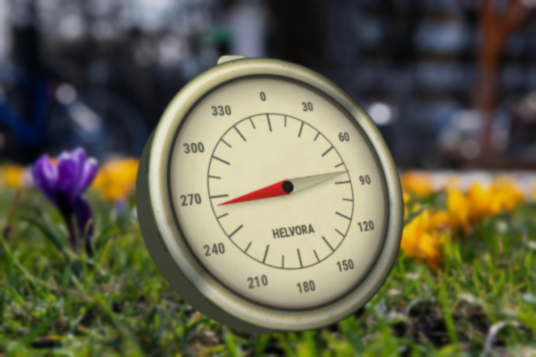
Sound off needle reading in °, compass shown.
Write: 262.5 °
